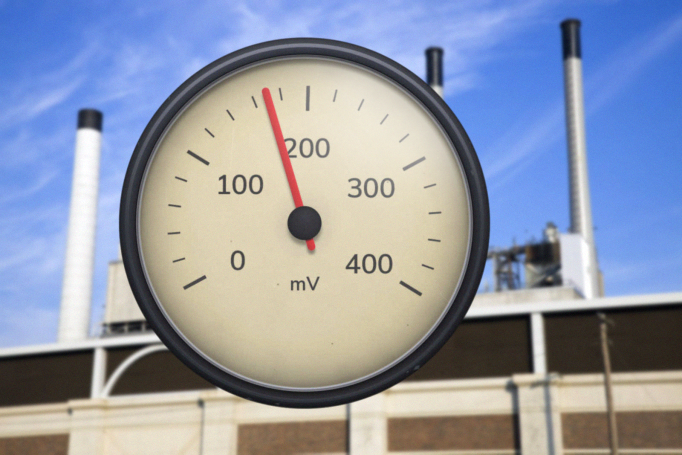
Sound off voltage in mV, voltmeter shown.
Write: 170 mV
